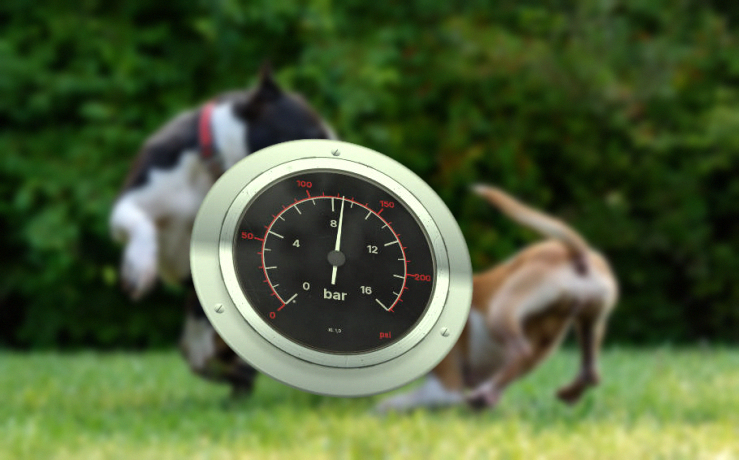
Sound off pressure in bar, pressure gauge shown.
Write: 8.5 bar
